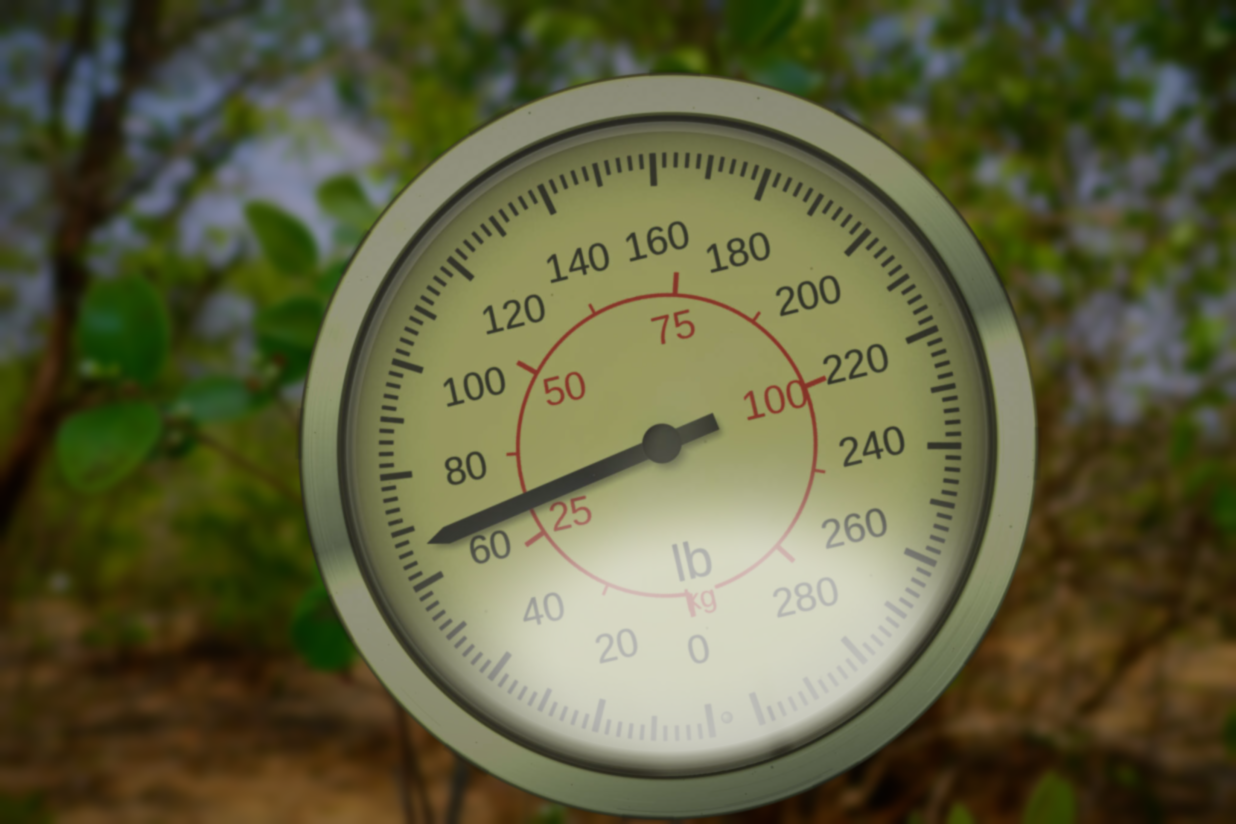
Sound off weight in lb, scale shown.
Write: 66 lb
